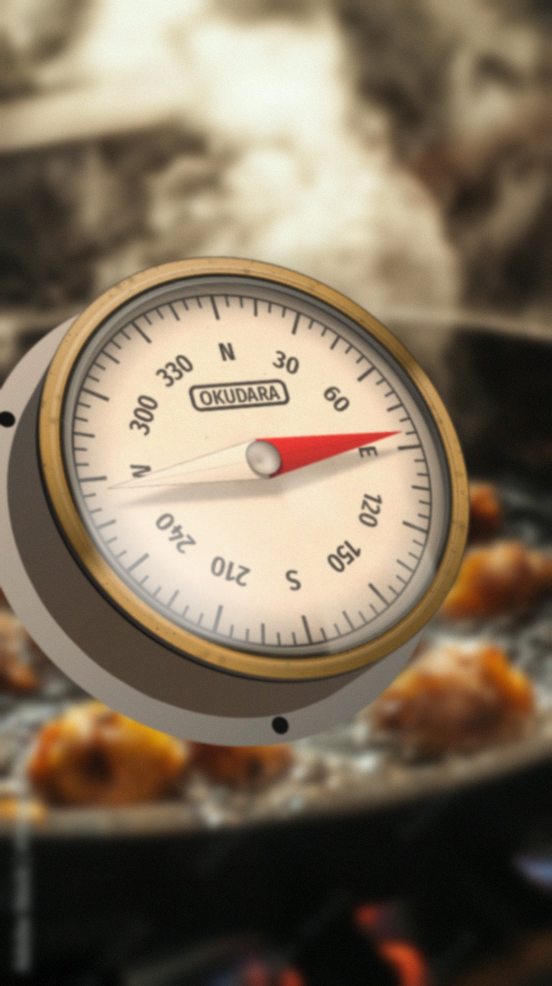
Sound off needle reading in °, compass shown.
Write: 85 °
